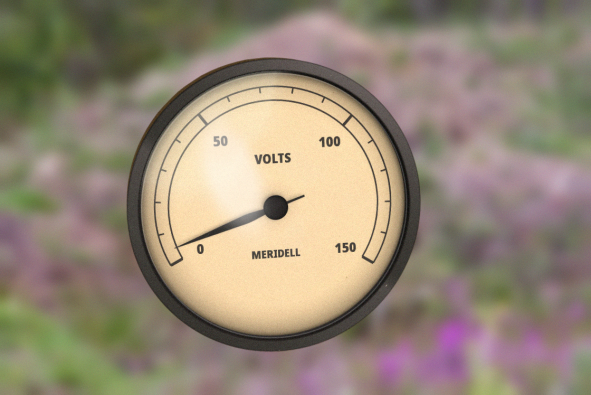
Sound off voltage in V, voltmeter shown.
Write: 5 V
